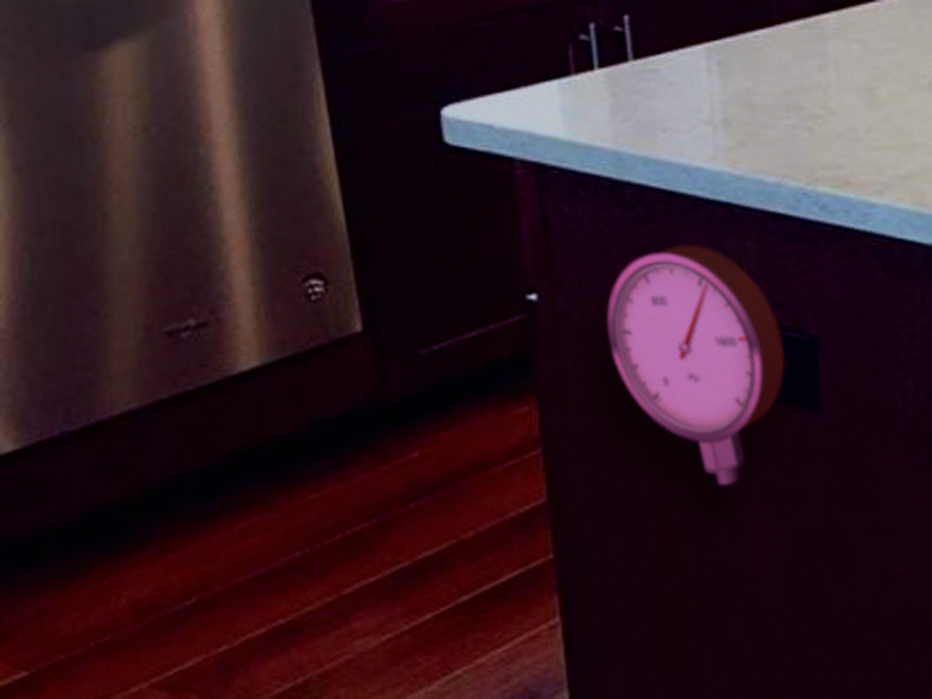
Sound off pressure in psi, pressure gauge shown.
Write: 1250 psi
